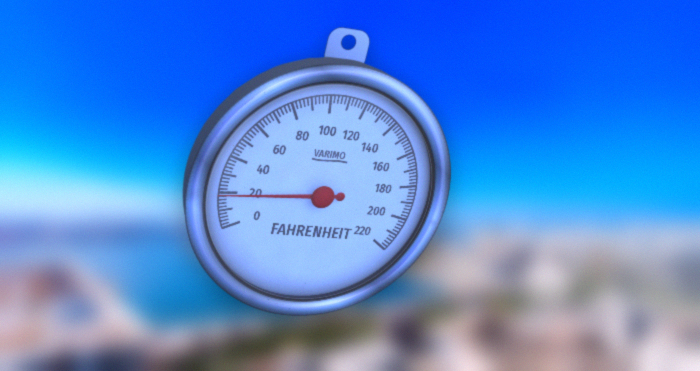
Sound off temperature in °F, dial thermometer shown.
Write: 20 °F
